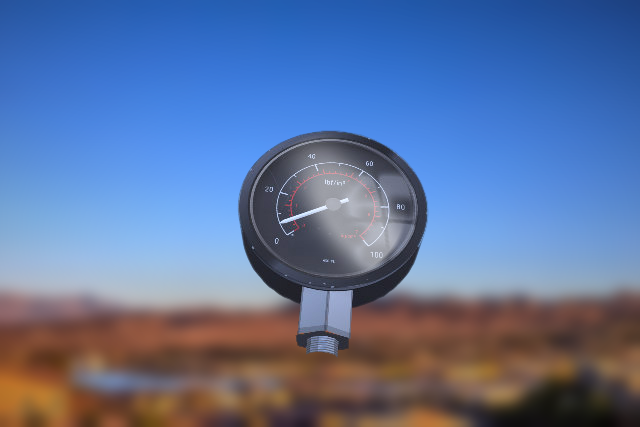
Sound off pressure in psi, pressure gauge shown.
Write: 5 psi
